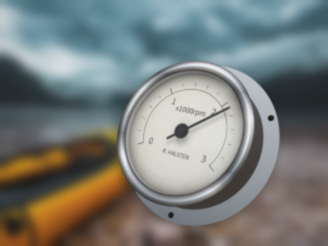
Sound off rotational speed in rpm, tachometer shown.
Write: 2100 rpm
